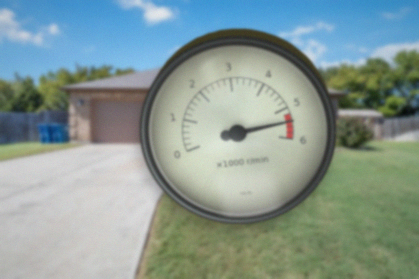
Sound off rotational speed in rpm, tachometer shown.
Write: 5400 rpm
